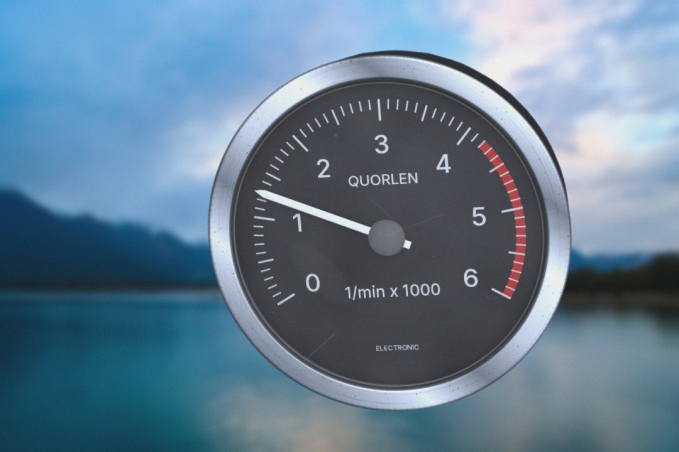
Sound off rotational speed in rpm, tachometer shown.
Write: 1300 rpm
